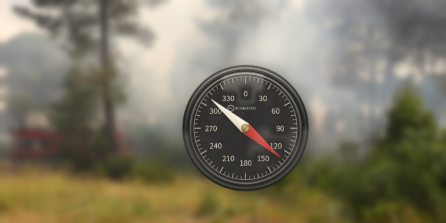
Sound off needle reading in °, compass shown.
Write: 130 °
